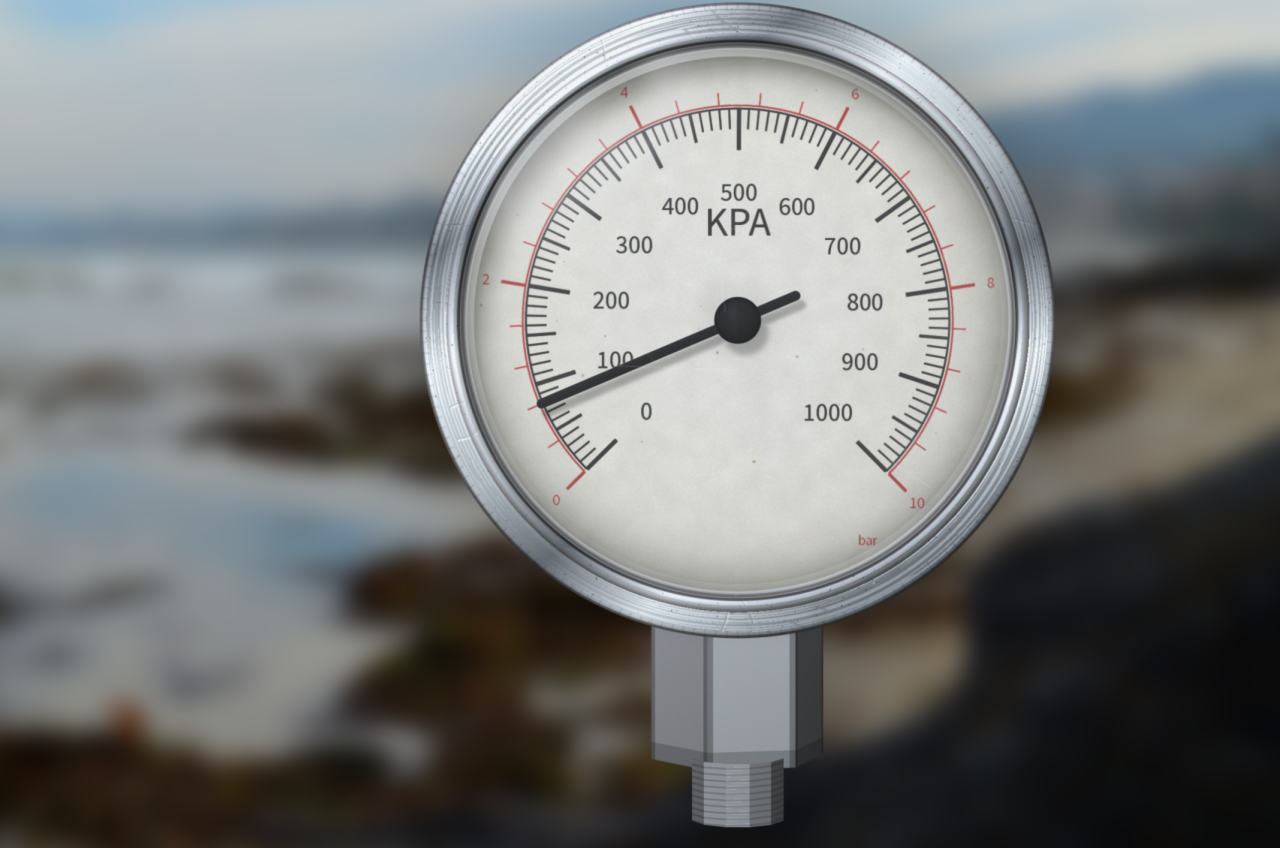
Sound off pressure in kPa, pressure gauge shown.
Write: 80 kPa
